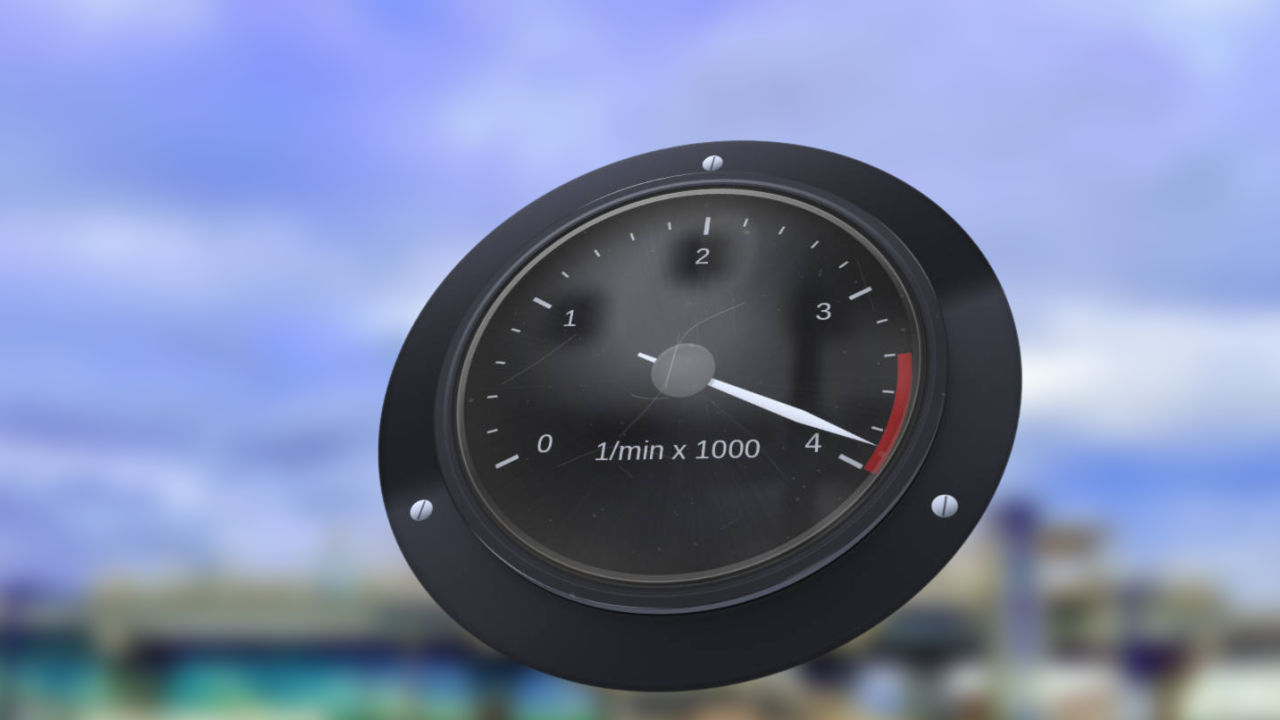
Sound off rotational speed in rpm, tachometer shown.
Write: 3900 rpm
